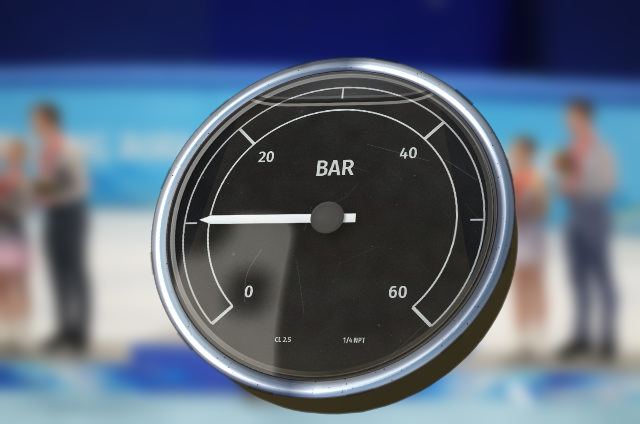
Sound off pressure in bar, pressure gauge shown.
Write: 10 bar
